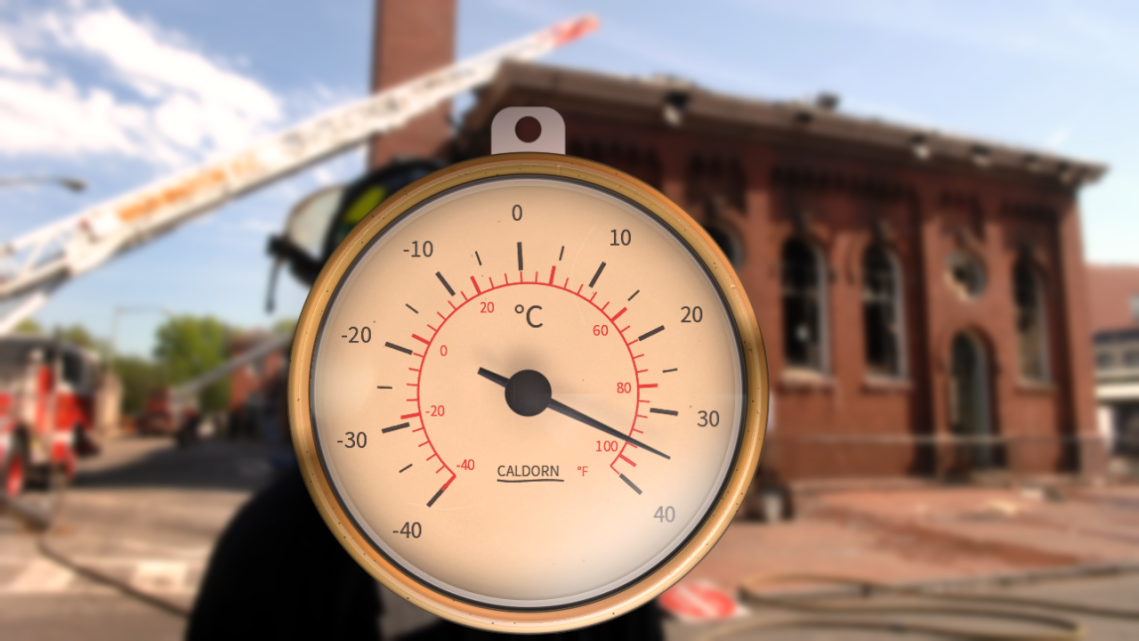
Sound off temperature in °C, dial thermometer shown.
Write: 35 °C
